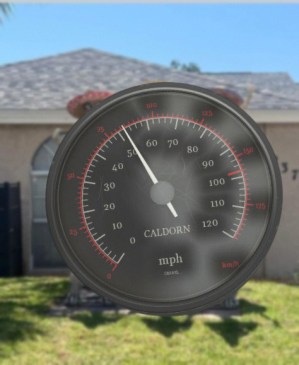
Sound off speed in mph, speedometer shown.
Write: 52 mph
